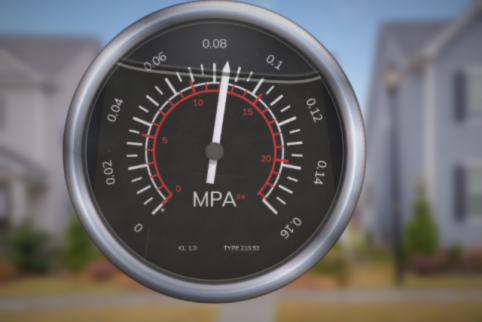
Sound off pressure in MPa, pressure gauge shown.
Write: 0.085 MPa
